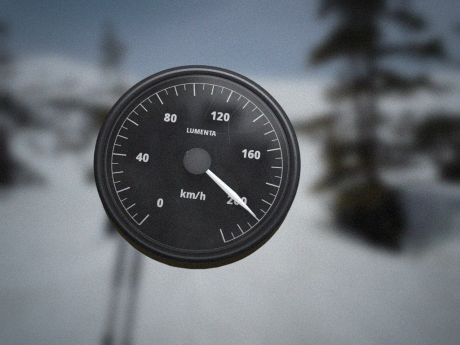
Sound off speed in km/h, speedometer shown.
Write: 200 km/h
